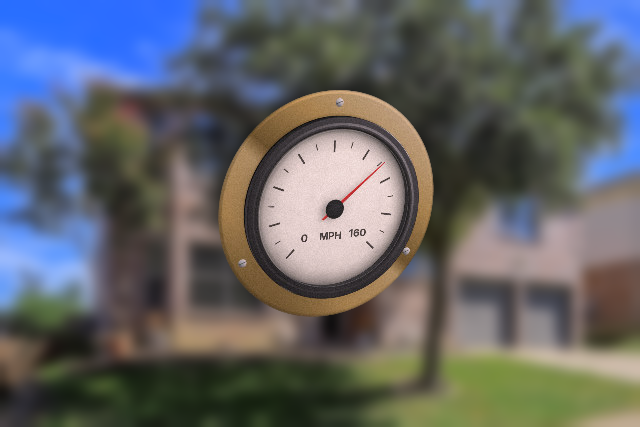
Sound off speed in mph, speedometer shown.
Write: 110 mph
